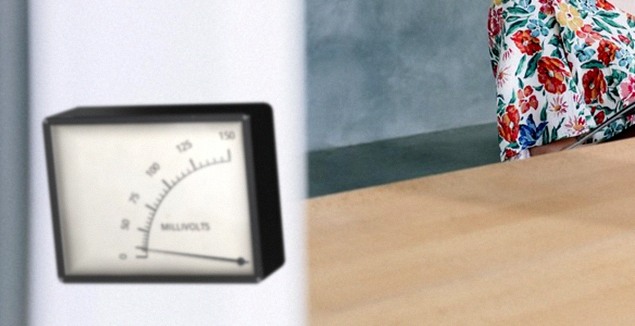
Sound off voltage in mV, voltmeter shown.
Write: 25 mV
